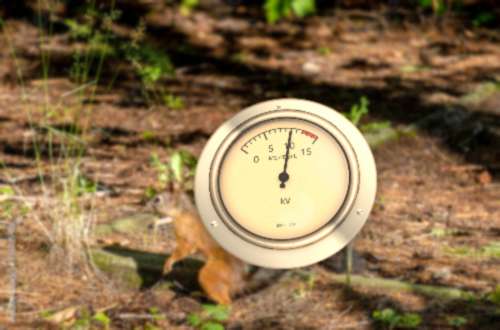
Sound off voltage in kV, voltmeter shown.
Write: 10 kV
